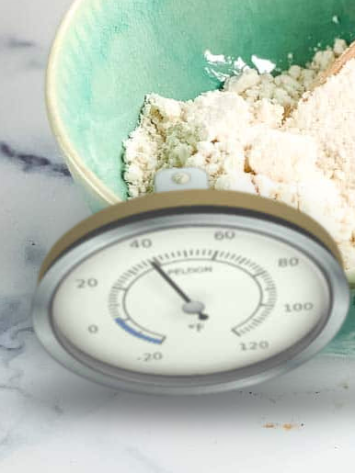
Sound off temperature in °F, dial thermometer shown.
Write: 40 °F
